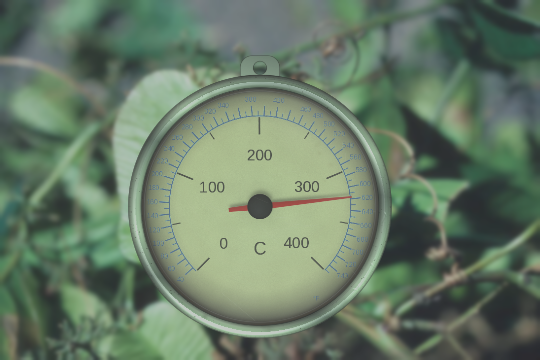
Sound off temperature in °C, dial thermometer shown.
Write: 325 °C
